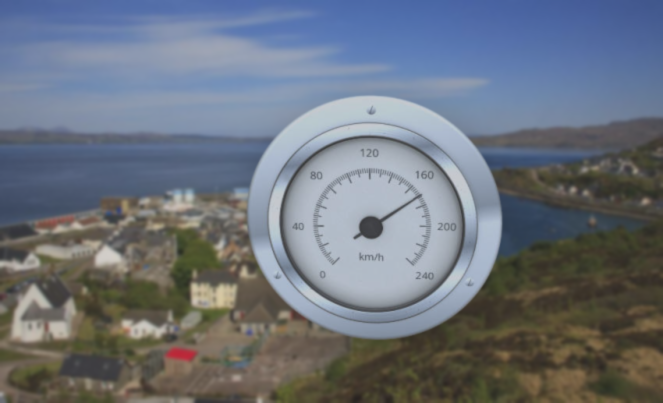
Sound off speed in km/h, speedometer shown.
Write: 170 km/h
